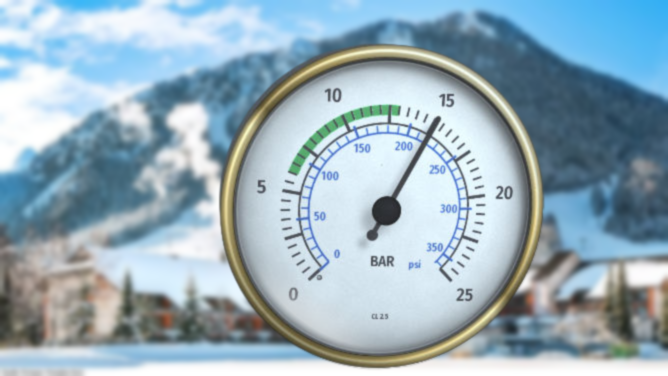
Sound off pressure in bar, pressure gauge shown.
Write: 15 bar
